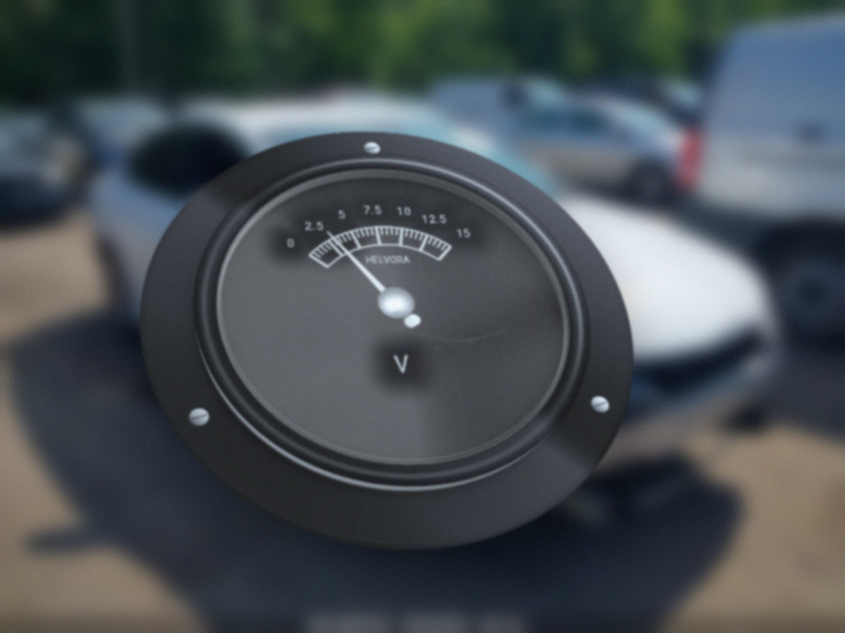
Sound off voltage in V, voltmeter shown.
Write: 2.5 V
